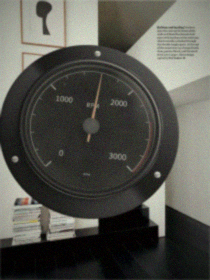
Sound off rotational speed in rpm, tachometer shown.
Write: 1600 rpm
